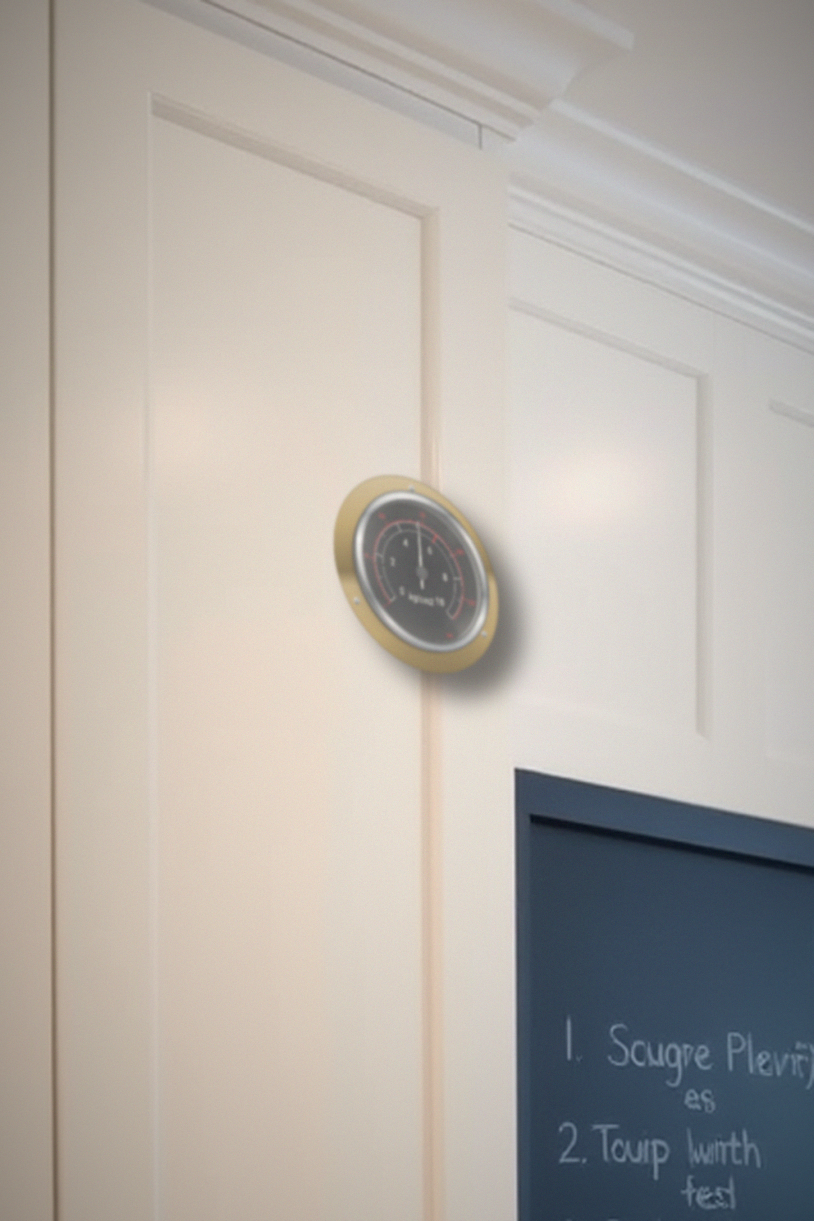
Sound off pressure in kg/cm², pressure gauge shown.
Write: 5 kg/cm²
